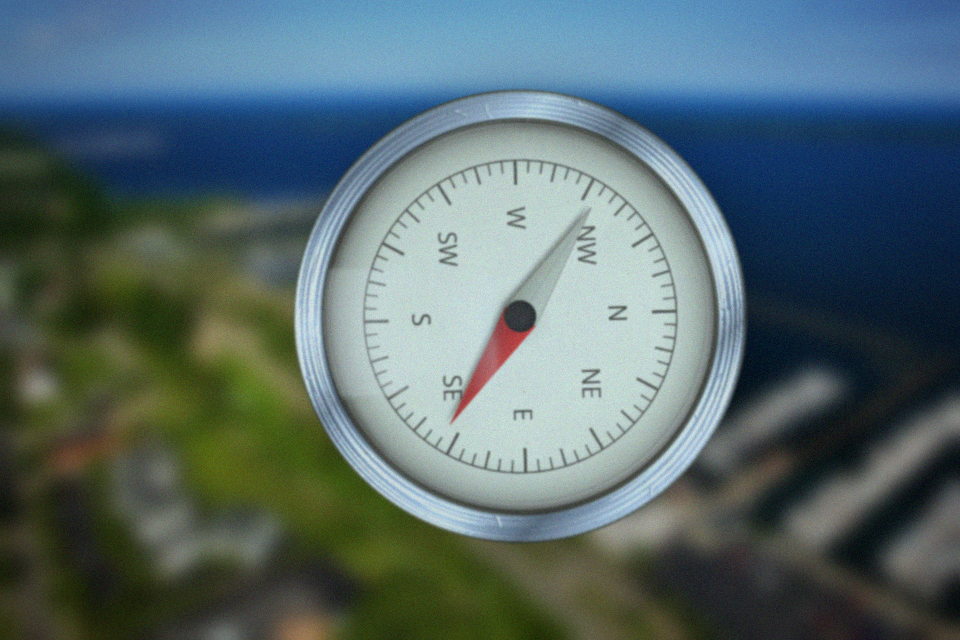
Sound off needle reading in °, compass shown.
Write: 125 °
